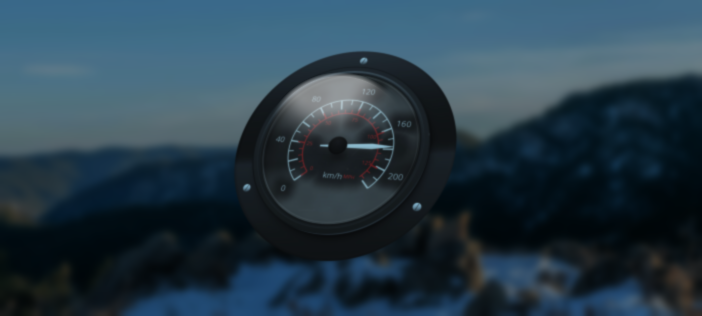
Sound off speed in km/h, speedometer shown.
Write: 180 km/h
